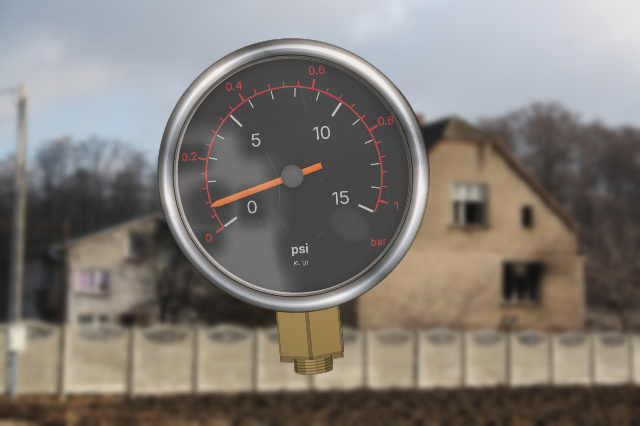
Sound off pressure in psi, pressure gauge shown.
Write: 1 psi
